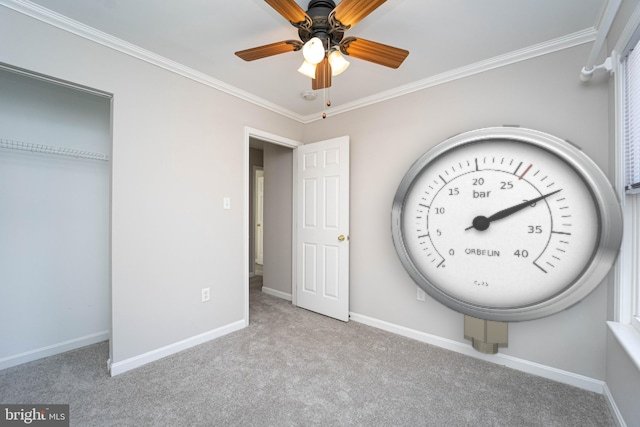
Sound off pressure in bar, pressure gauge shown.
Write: 30 bar
